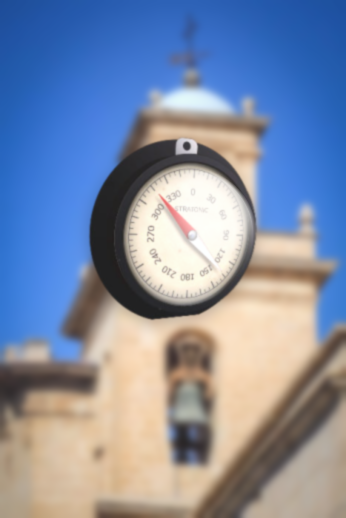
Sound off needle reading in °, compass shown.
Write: 315 °
